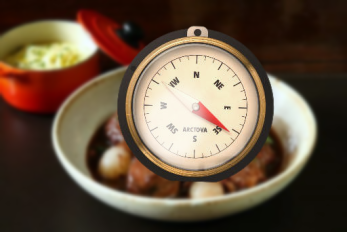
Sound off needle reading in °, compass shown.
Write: 125 °
